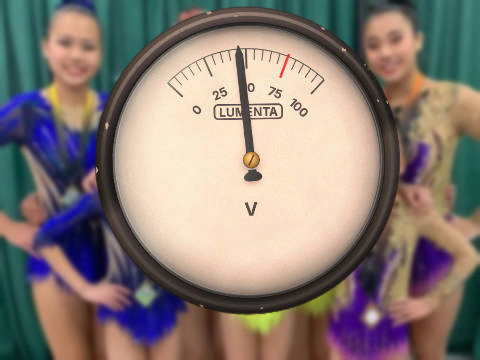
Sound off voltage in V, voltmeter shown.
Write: 45 V
